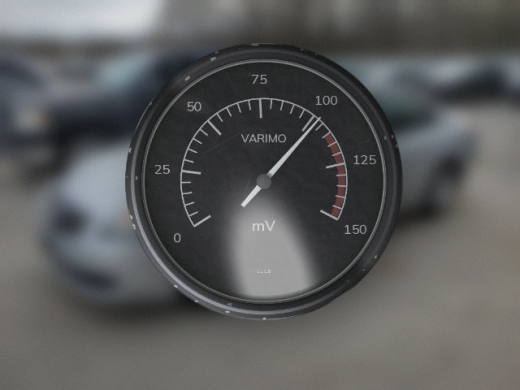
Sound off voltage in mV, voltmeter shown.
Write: 102.5 mV
